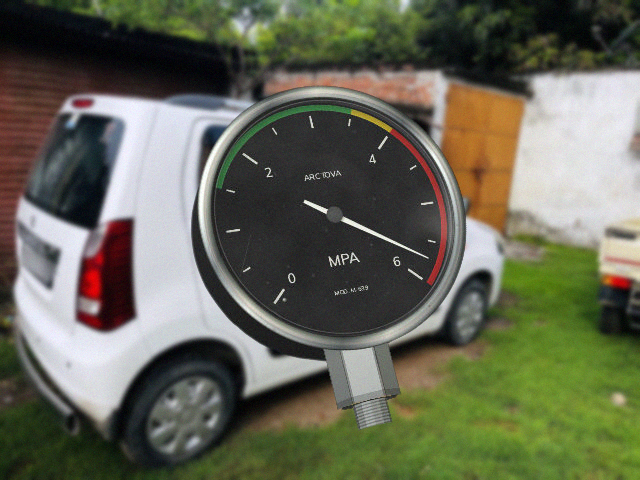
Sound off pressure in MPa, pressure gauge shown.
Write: 5.75 MPa
